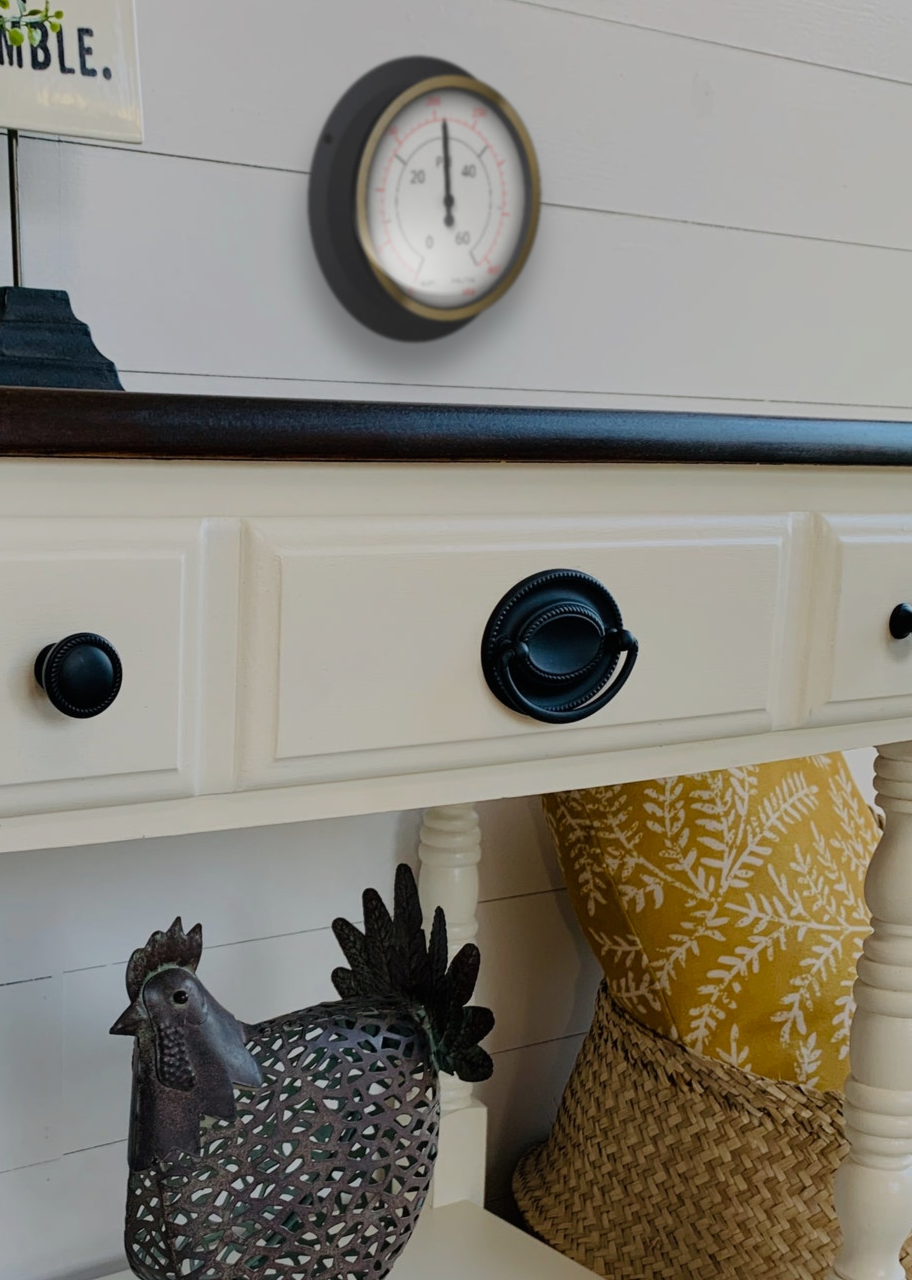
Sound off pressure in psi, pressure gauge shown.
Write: 30 psi
